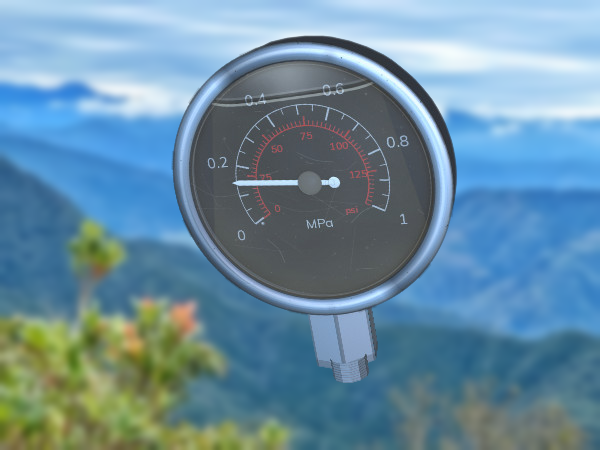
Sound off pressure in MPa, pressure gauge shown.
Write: 0.15 MPa
